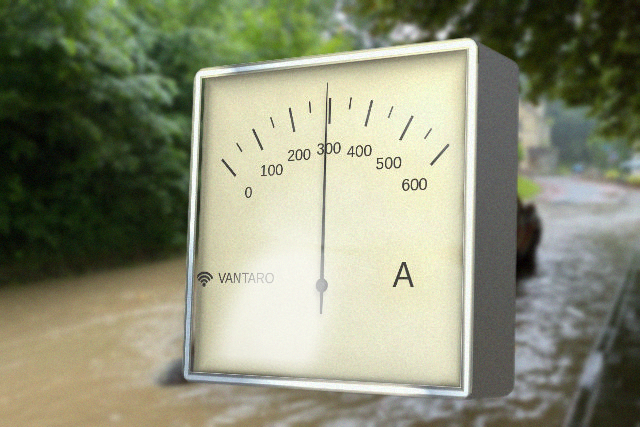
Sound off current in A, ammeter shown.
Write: 300 A
